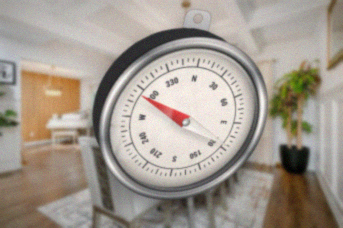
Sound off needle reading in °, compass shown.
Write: 295 °
